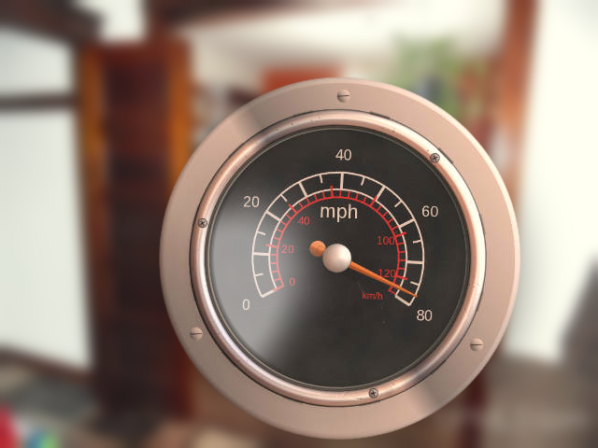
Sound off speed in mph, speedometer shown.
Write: 77.5 mph
